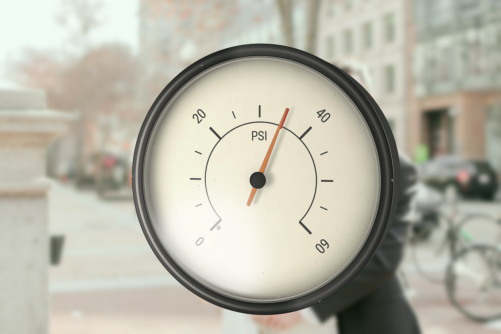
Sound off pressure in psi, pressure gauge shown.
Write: 35 psi
